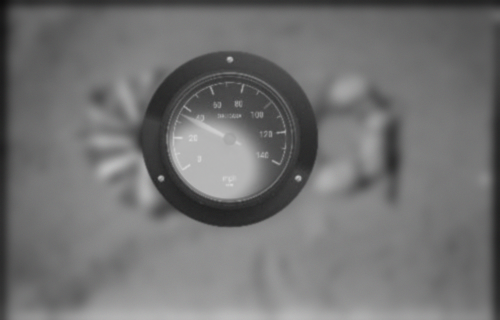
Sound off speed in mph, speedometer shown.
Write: 35 mph
